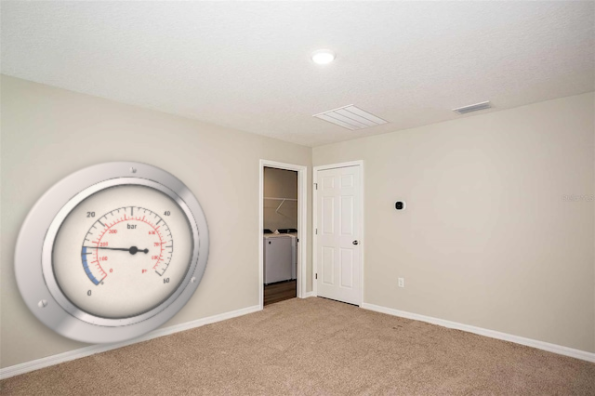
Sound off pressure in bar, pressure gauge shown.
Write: 12 bar
